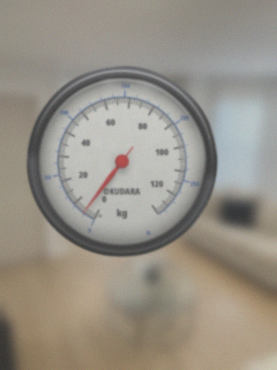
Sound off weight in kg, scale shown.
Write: 5 kg
